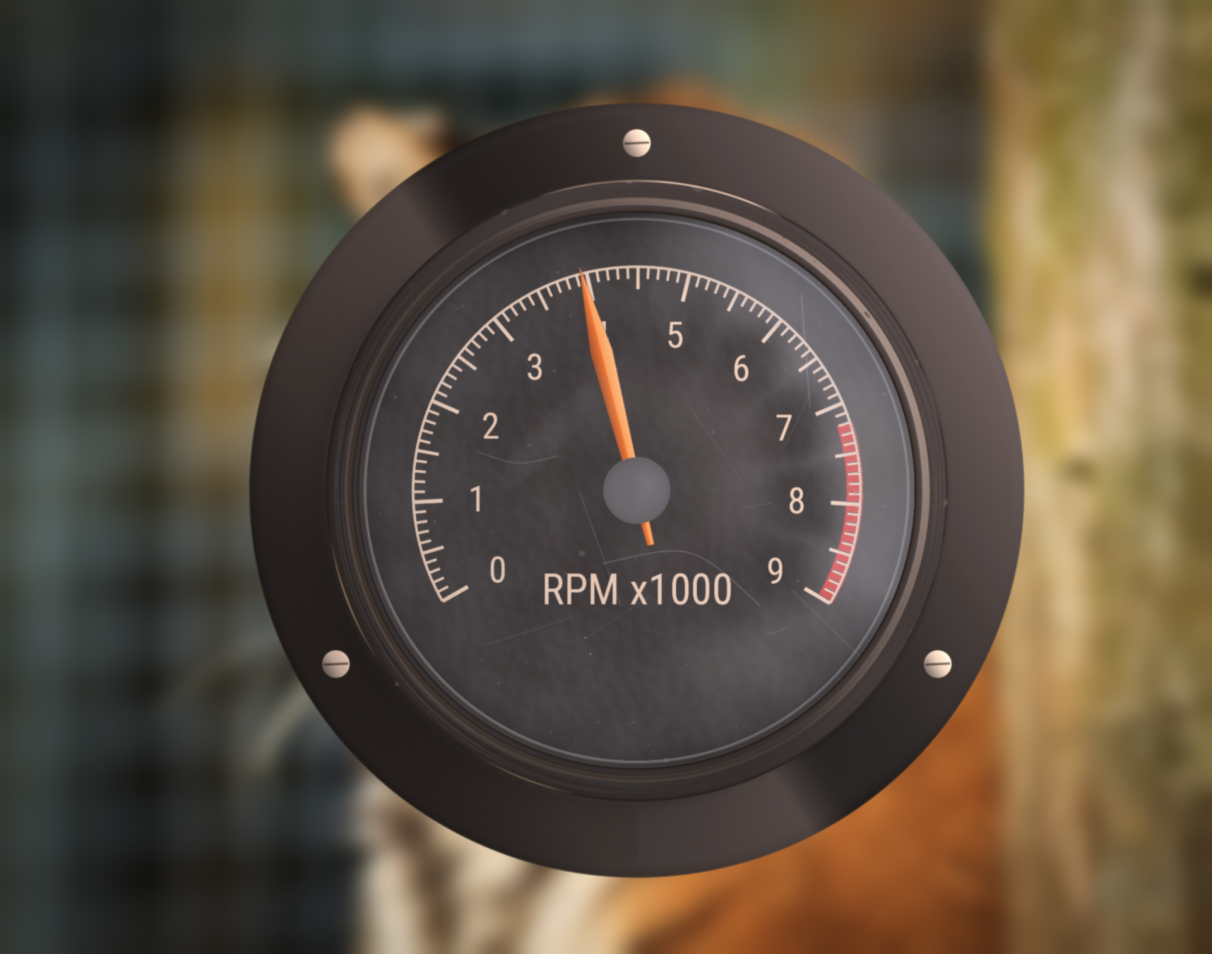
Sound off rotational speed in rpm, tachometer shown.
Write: 3950 rpm
